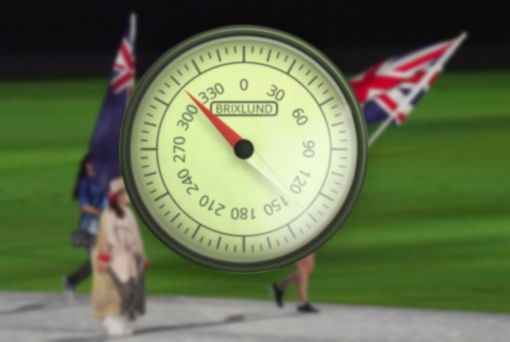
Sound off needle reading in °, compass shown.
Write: 315 °
